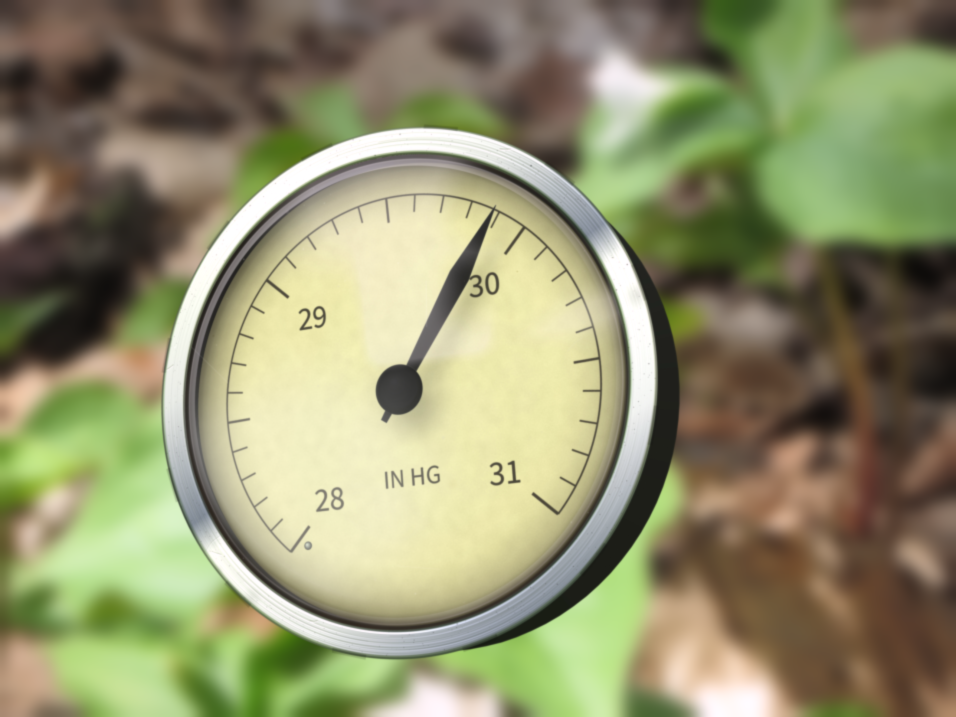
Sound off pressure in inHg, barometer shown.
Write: 29.9 inHg
